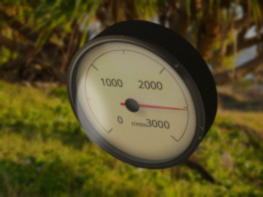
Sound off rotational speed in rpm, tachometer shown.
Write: 2500 rpm
